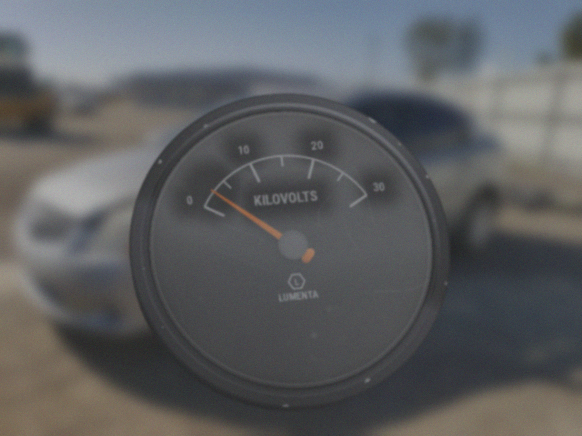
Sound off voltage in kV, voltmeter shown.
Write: 2.5 kV
